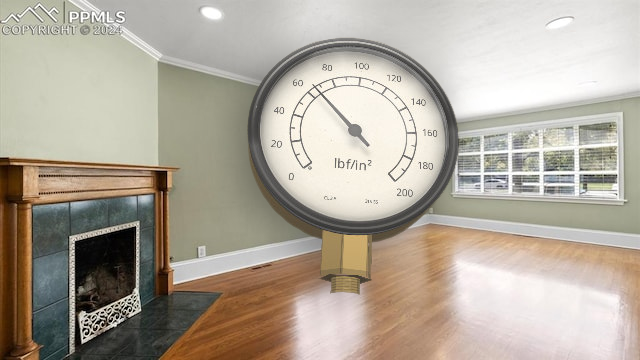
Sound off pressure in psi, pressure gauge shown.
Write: 65 psi
